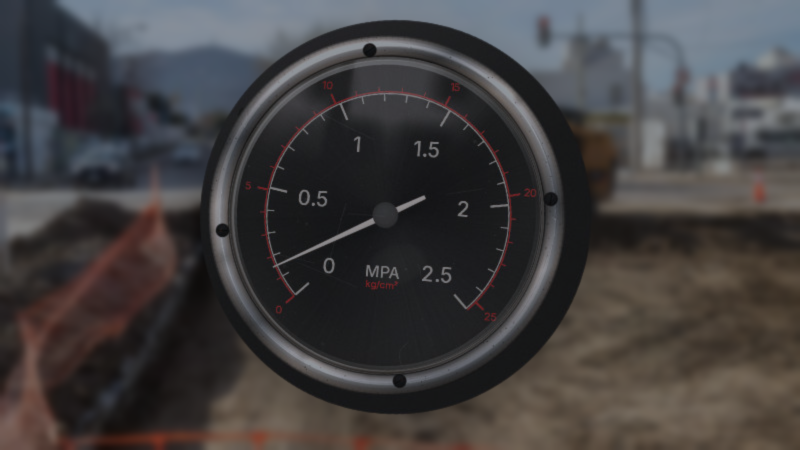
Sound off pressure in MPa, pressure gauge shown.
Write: 0.15 MPa
